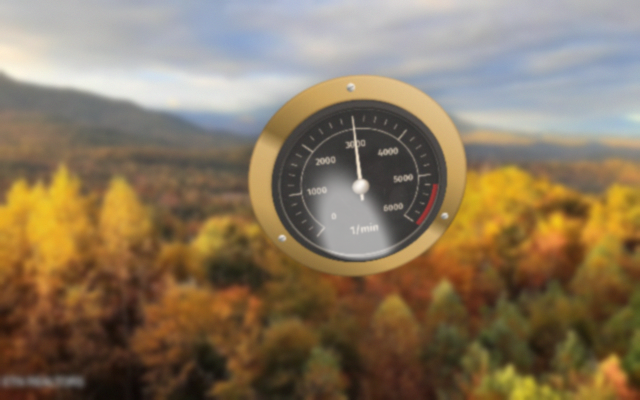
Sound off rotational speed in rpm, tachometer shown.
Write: 3000 rpm
